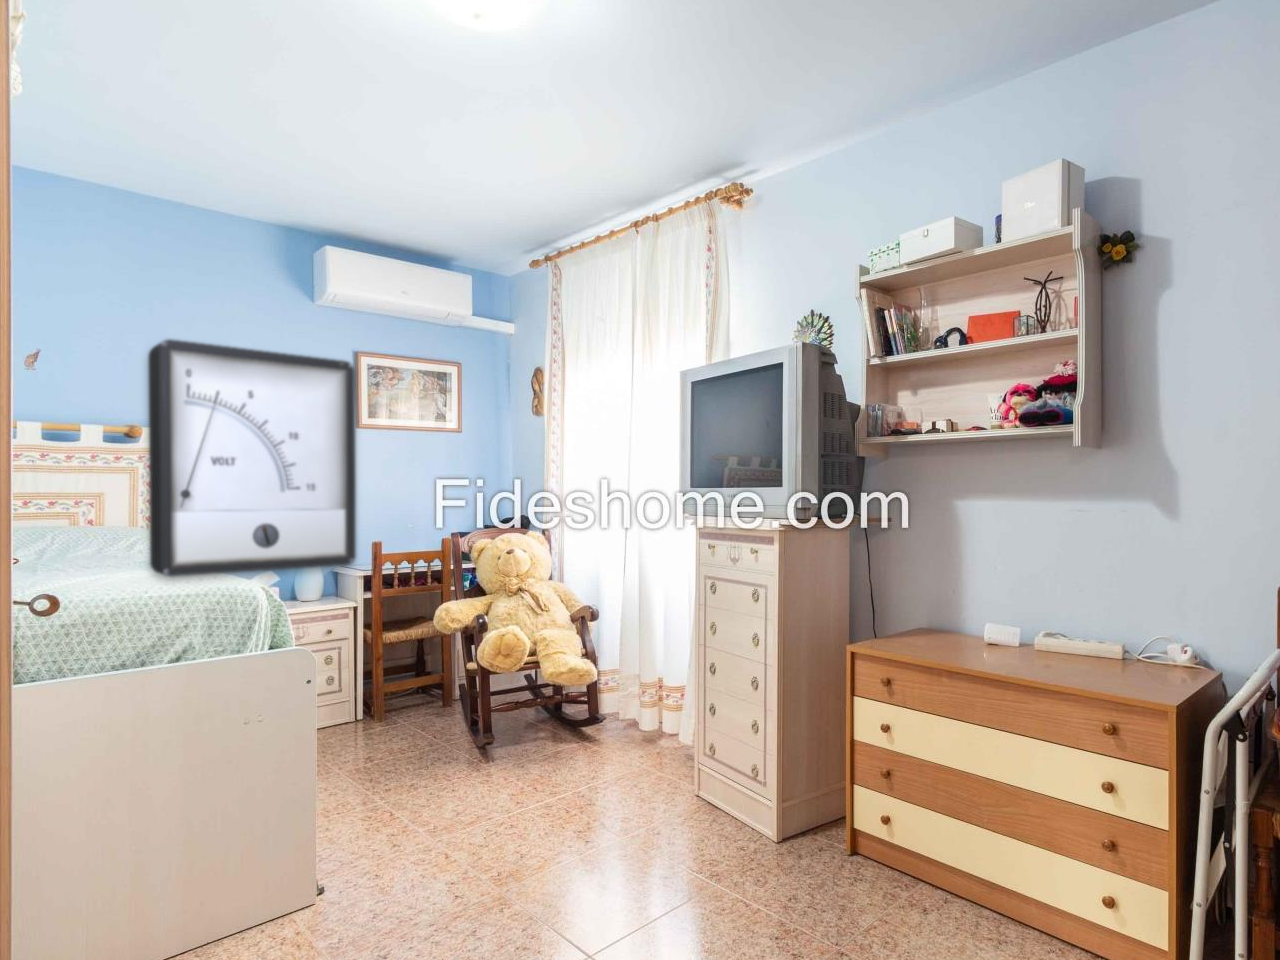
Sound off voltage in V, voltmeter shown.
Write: 2.5 V
